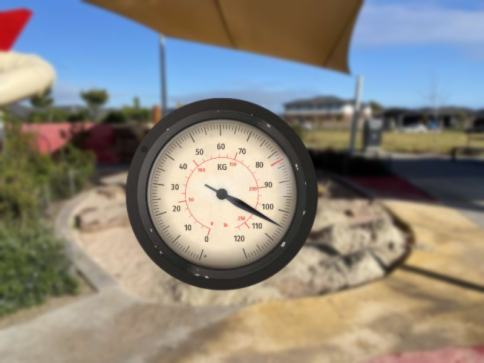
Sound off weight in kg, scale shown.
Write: 105 kg
